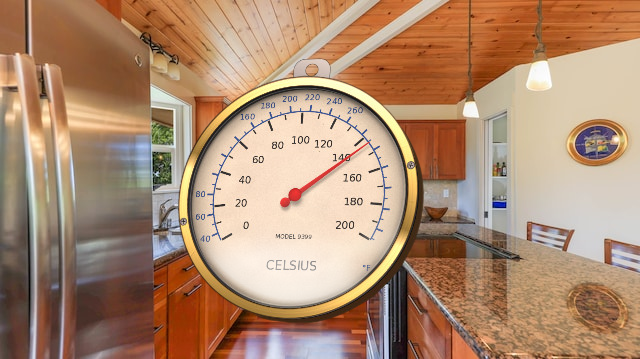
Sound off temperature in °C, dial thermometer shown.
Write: 145 °C
